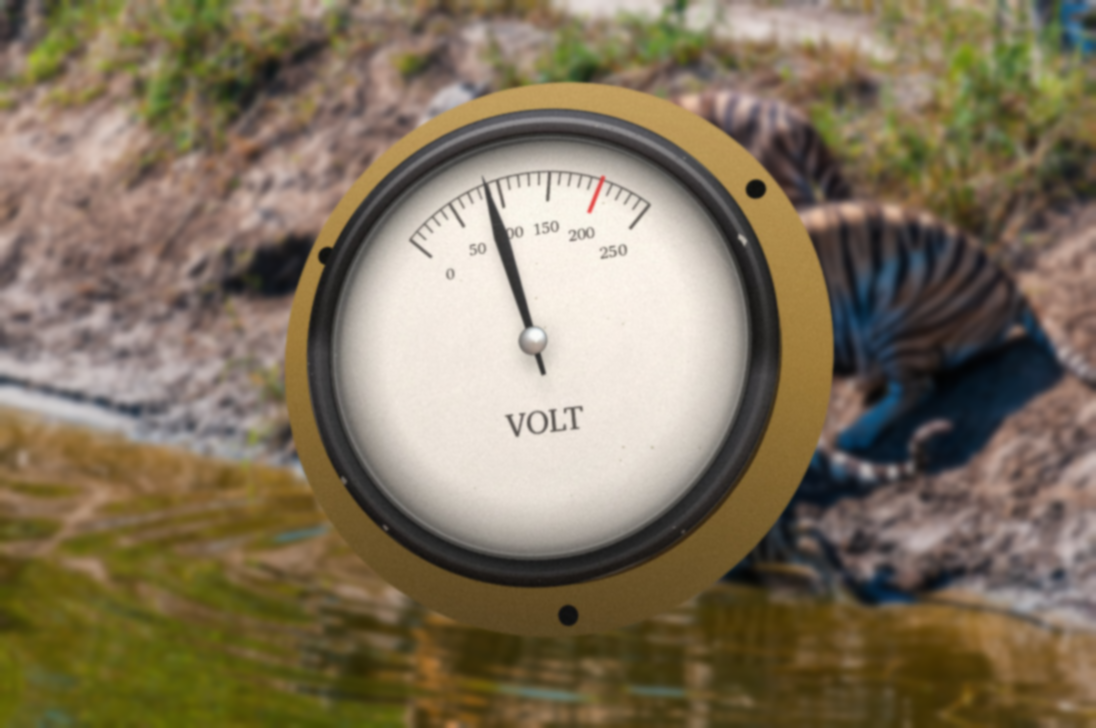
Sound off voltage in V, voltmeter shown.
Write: 90 V
